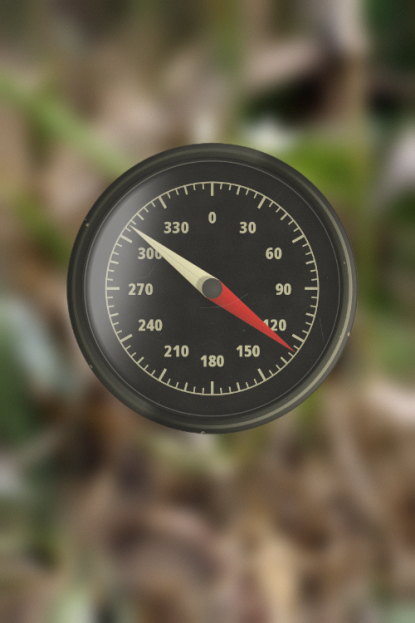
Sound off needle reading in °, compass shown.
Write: 127.5 °
